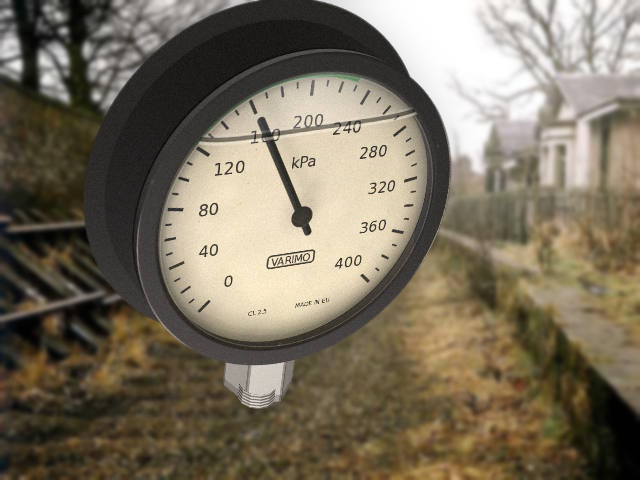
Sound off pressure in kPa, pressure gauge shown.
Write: 160 kPa
